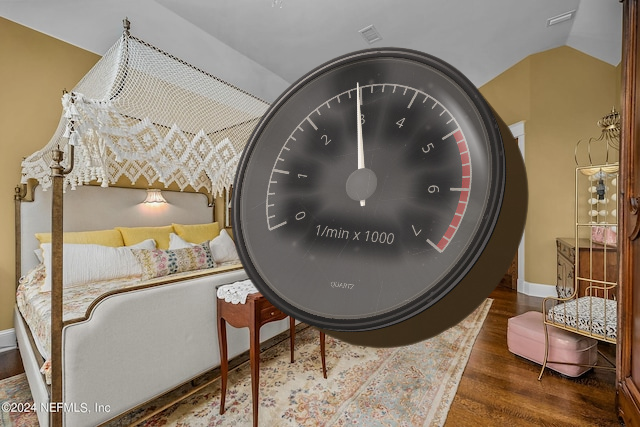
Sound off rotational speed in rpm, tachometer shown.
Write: 3000 rpm
